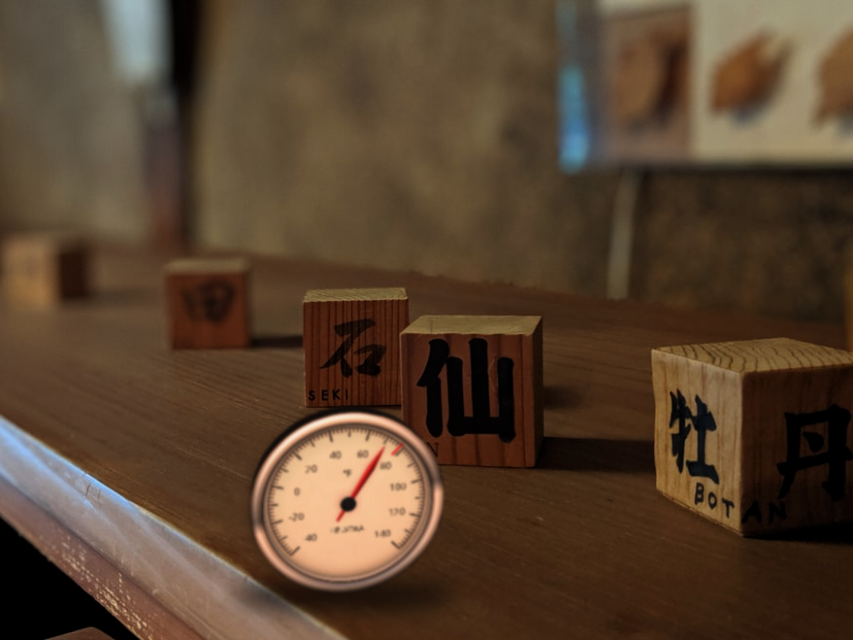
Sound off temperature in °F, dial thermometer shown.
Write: 70 °F
